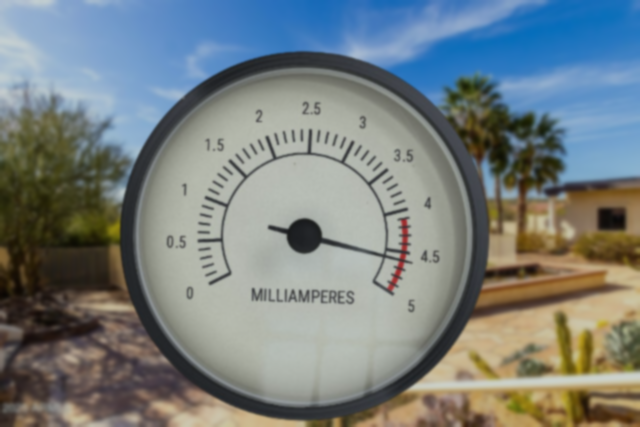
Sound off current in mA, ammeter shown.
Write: 4.6 mA
